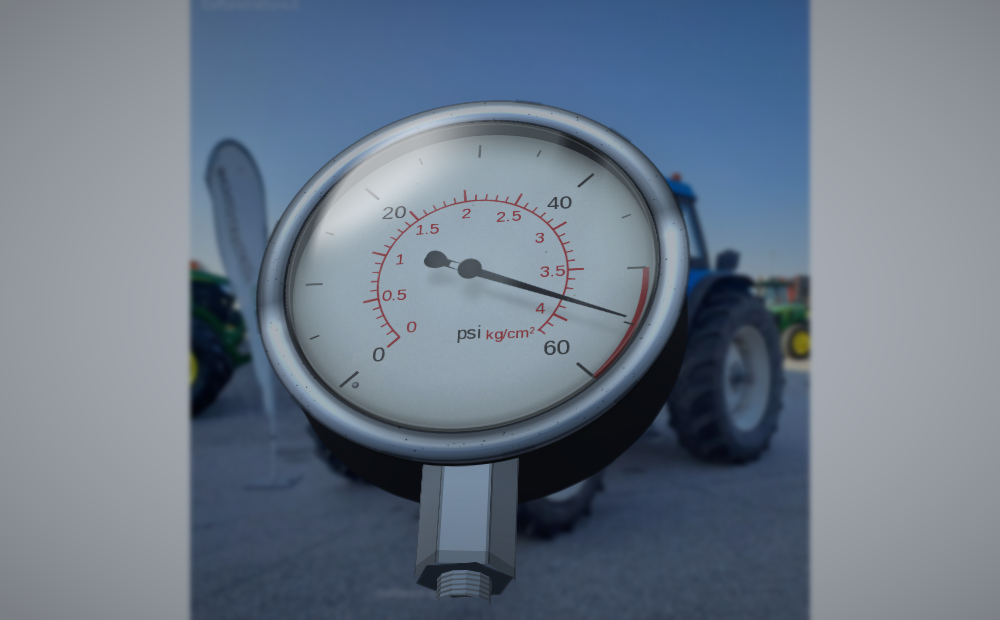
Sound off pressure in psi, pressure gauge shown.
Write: 55 psi
